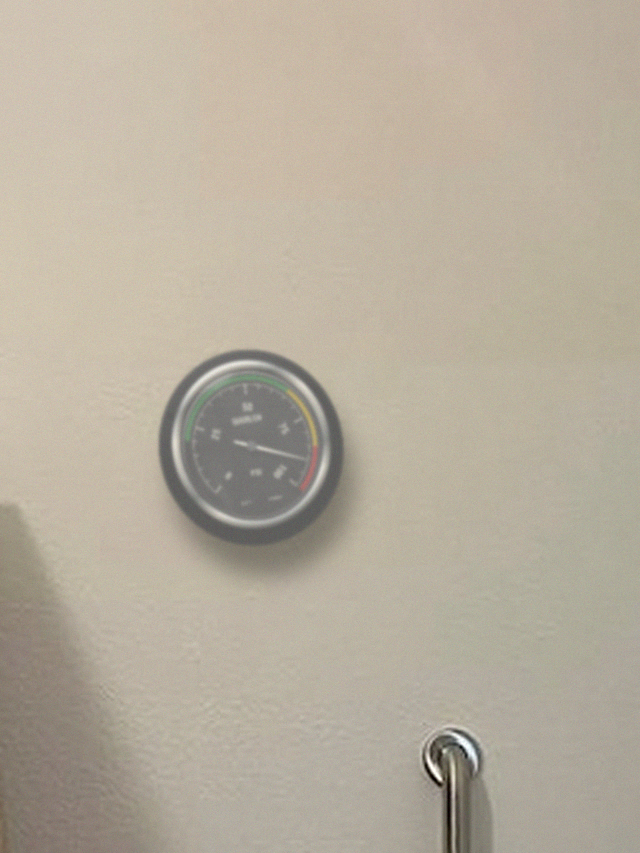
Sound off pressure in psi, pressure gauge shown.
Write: 90 psi
